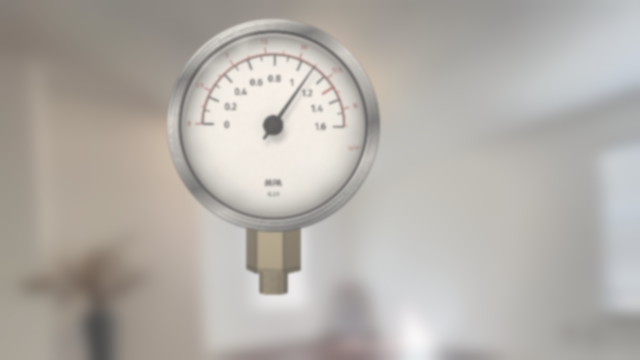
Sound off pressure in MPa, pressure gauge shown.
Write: 1.1 MPa
